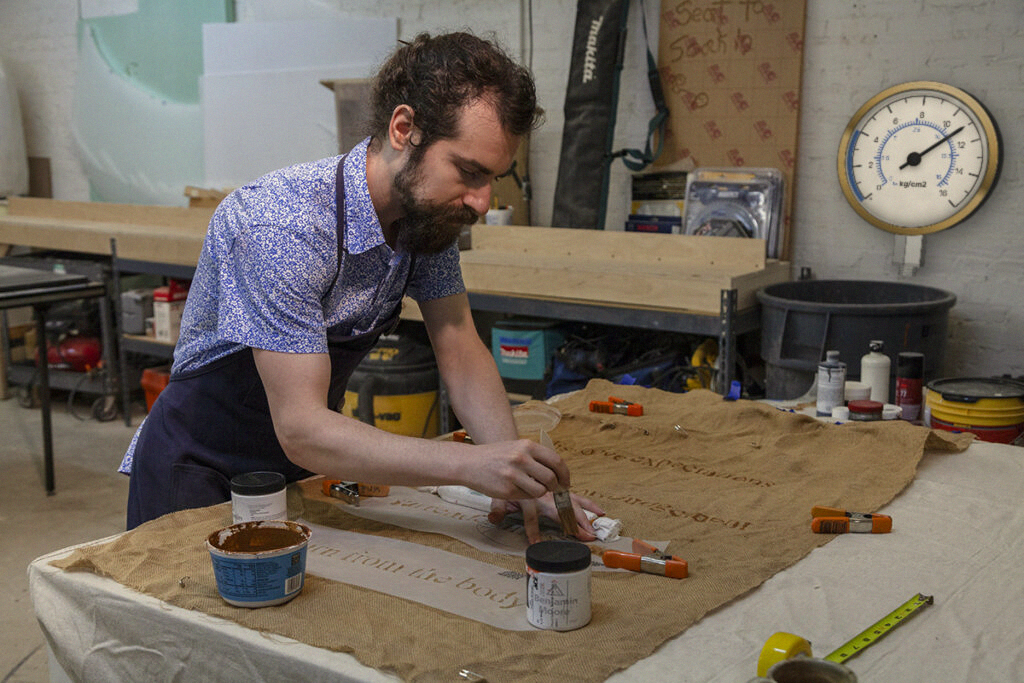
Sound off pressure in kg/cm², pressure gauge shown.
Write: 11 kg/cm²
